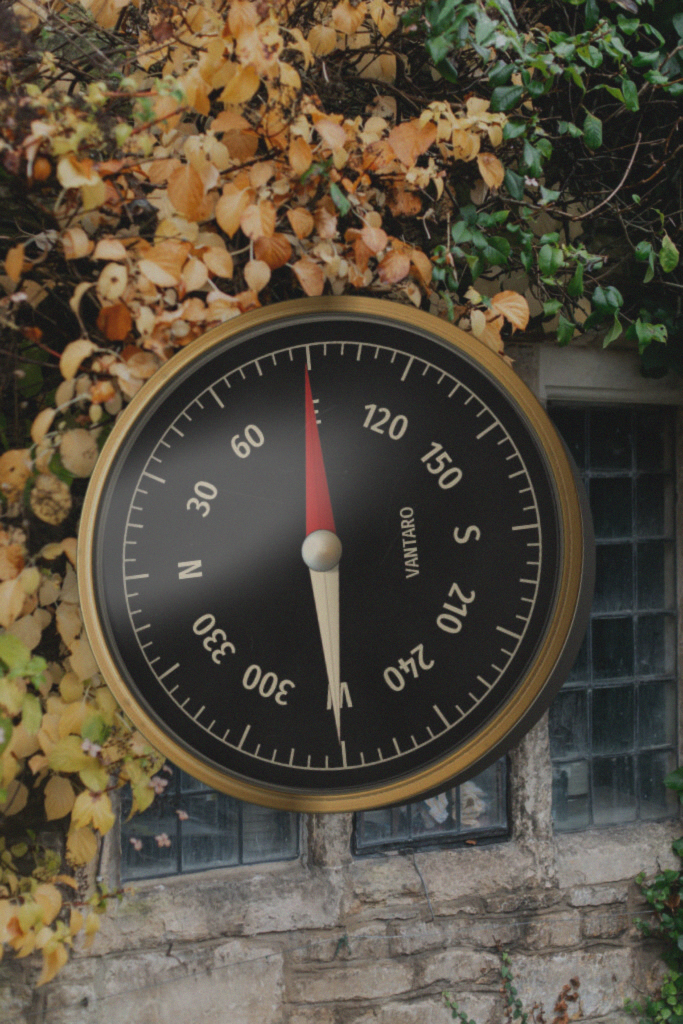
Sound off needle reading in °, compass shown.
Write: 90 °
